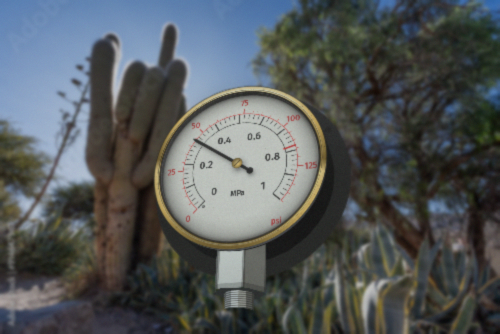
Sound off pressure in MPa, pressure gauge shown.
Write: 0.3 MPa
